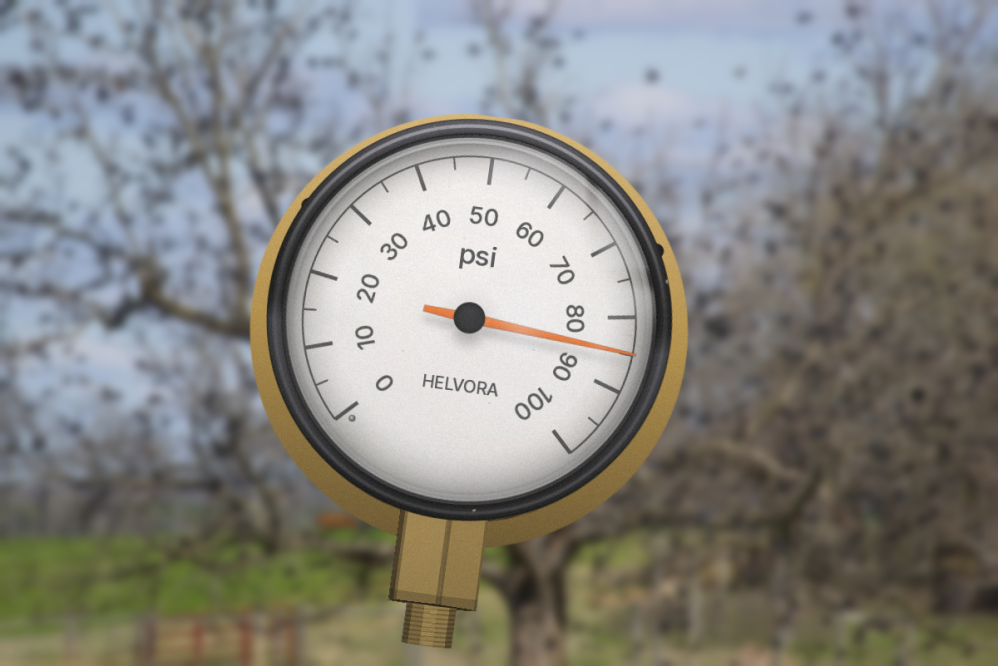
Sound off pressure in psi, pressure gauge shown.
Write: 85 psi
